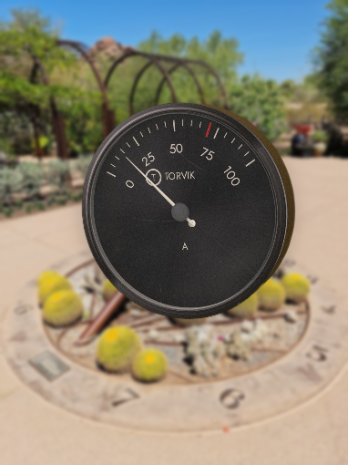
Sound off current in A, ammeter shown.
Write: 15 A
